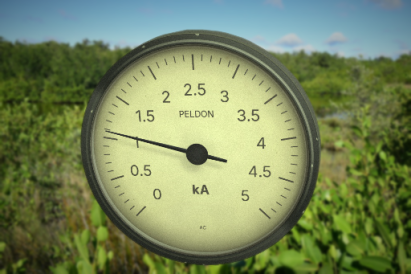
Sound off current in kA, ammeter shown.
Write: 1.1 kA
